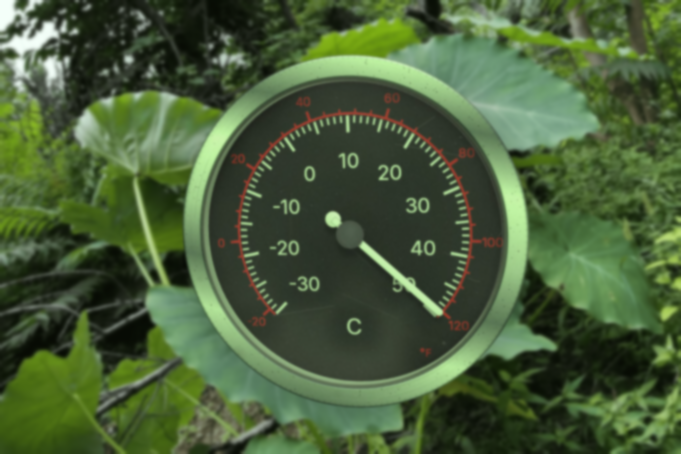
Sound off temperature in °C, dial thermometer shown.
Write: 49 °C
